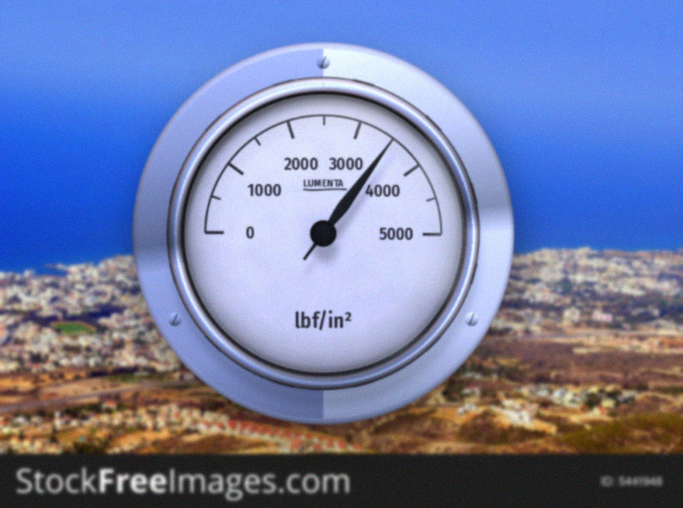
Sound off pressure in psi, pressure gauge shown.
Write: 3500 psi
